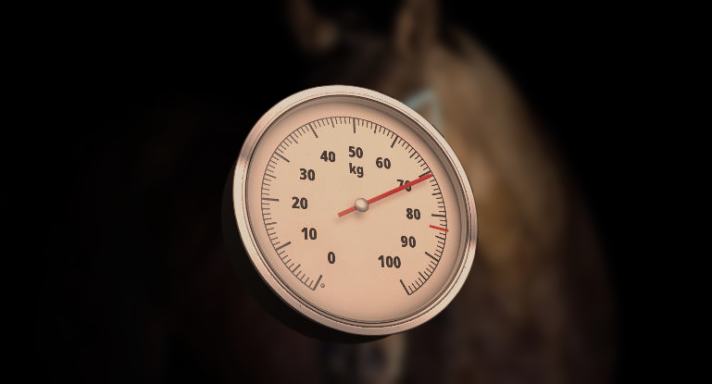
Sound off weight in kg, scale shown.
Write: 71 kg
